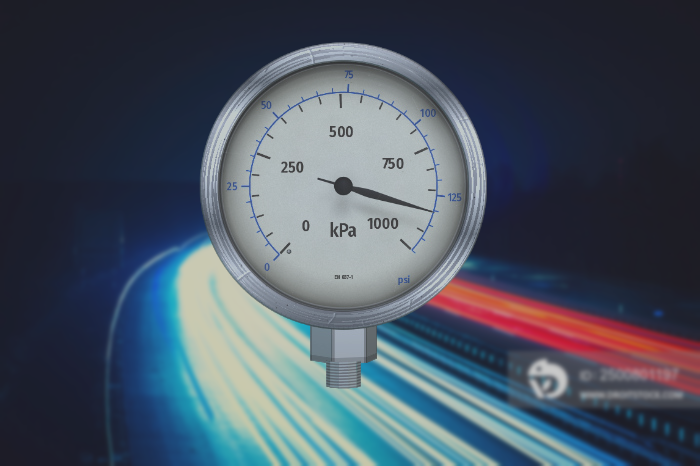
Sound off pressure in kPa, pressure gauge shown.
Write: 900 kPa
